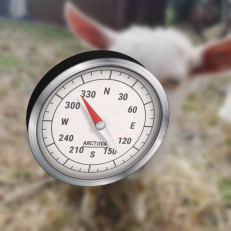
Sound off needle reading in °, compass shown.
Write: 320 °
